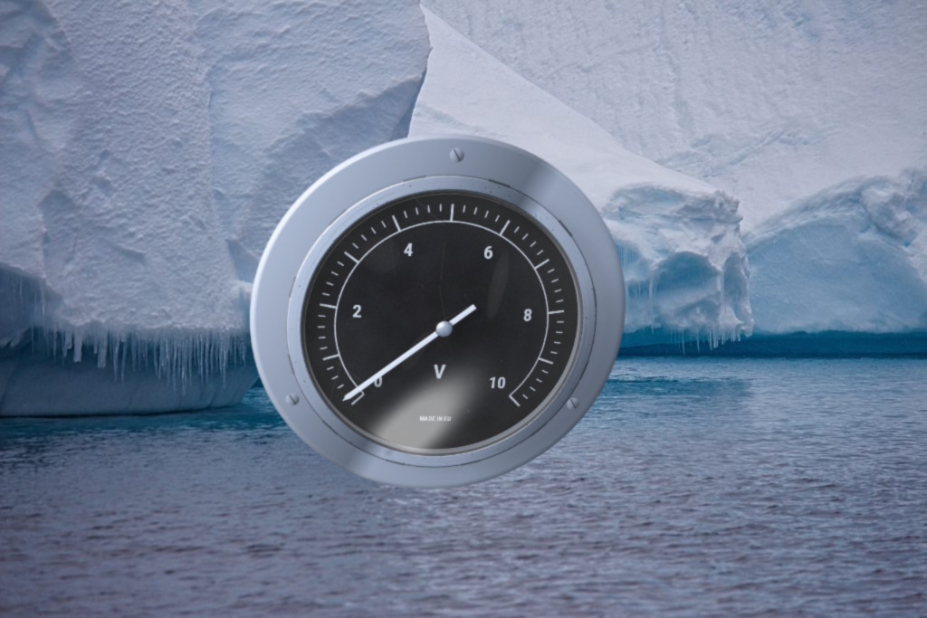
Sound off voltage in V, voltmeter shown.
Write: 0.2 V
